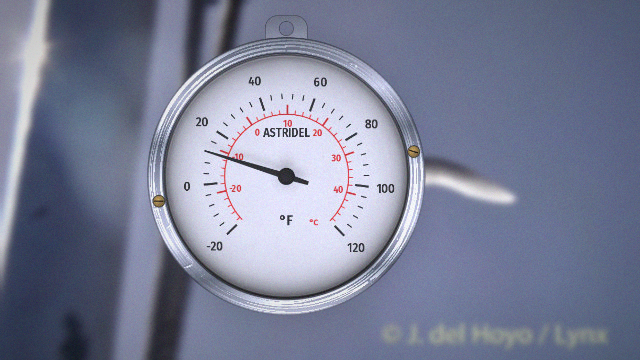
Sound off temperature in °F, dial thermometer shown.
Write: 12 °F
